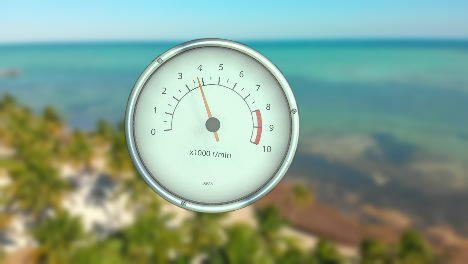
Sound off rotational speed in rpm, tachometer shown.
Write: 3750 rpm
